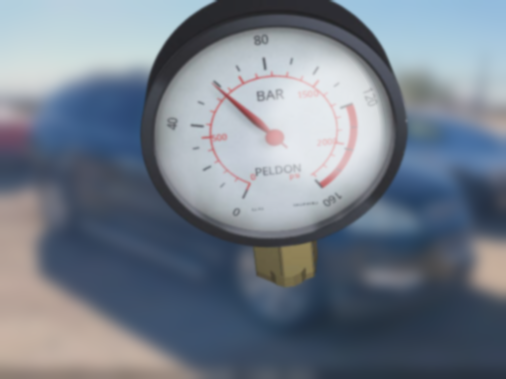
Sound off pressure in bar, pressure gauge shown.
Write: 60 bar
